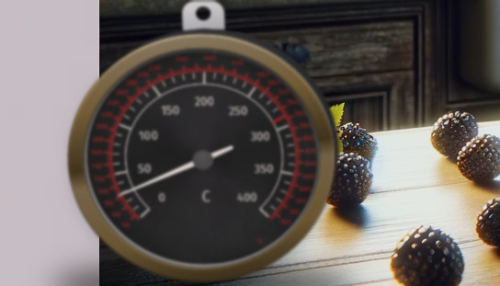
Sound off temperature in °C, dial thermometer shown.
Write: 30 °C
